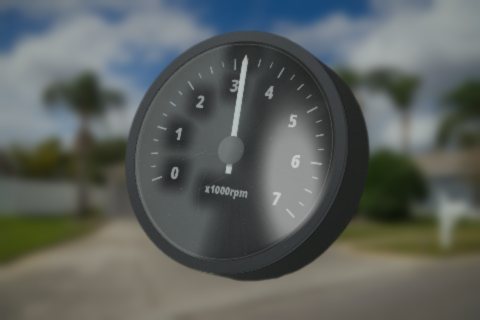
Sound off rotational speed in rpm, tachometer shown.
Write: 3250 rpm
